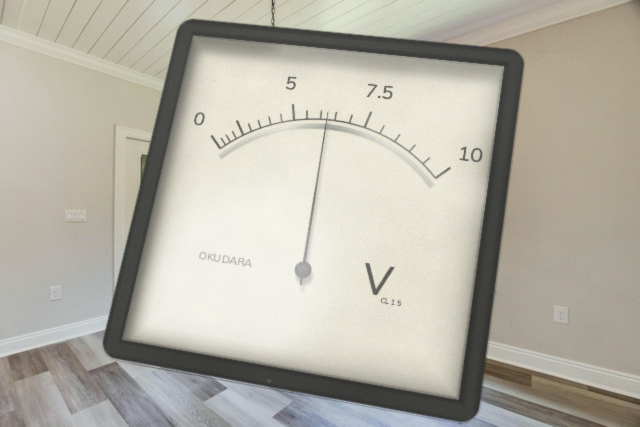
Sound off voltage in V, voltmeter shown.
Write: 6.25 V
